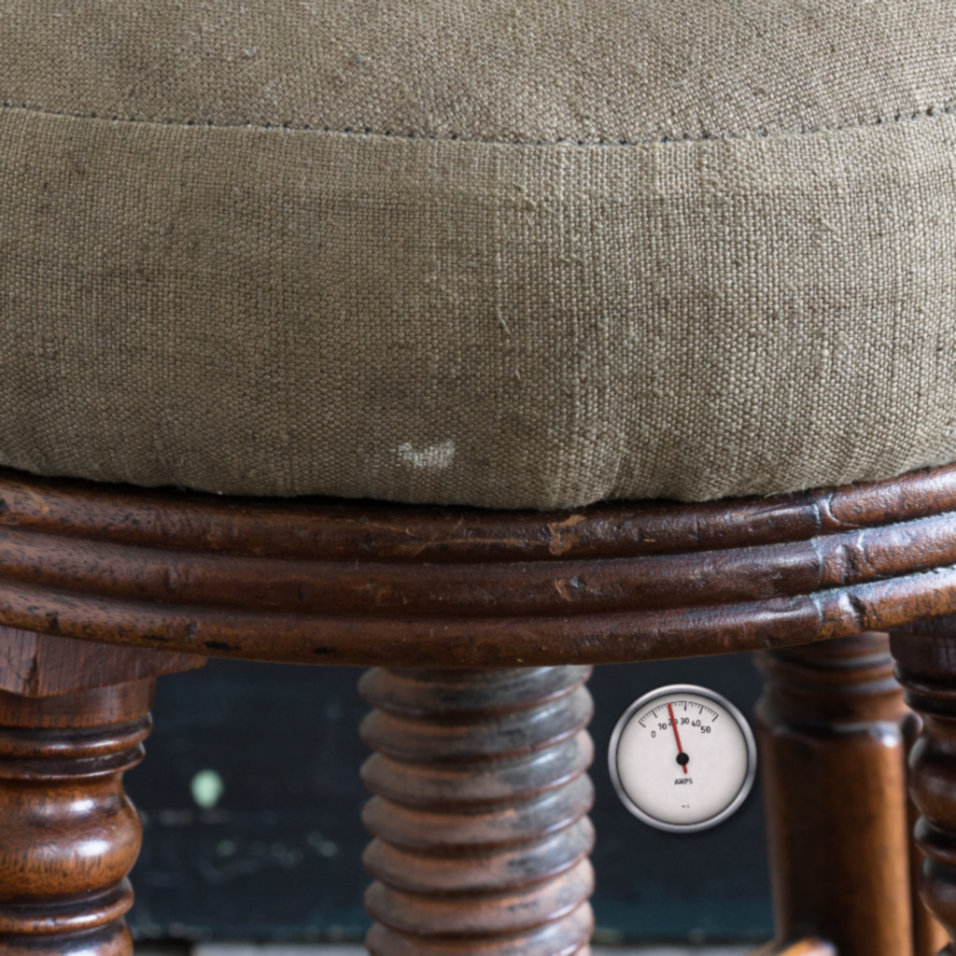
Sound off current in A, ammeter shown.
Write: 20 A
